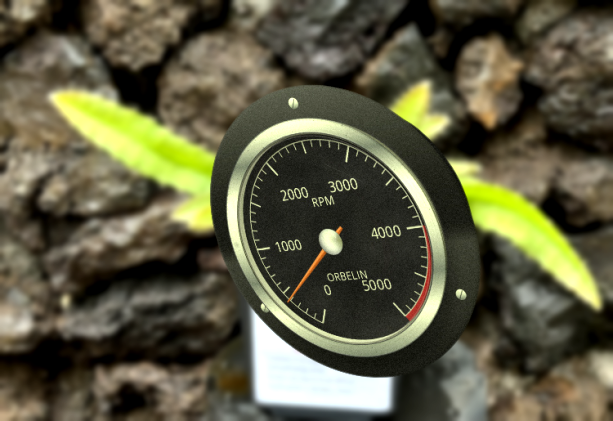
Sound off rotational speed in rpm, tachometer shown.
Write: 400 rpm
